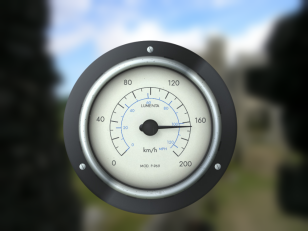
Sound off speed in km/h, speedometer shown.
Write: 165 km/h
